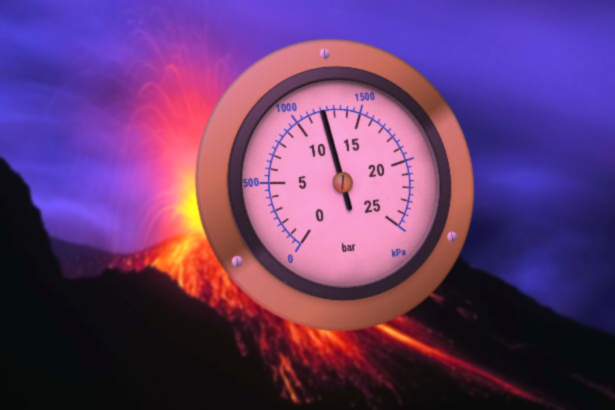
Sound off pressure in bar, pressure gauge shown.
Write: 12 bar
